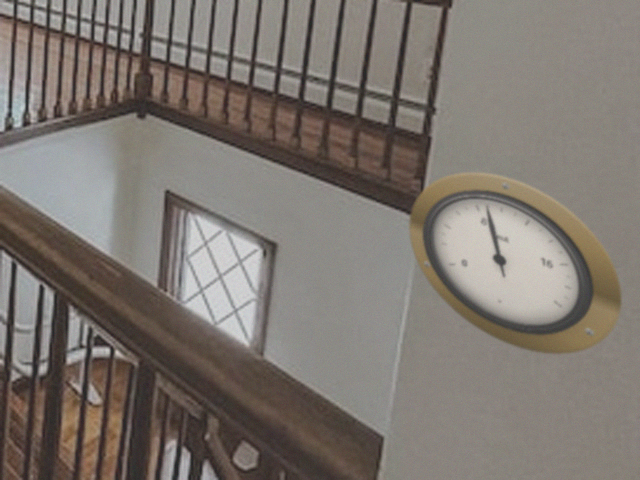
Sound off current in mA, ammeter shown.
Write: 9 mA
